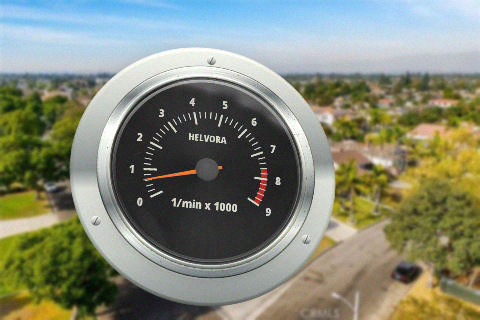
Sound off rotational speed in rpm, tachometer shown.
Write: 600 rpm
